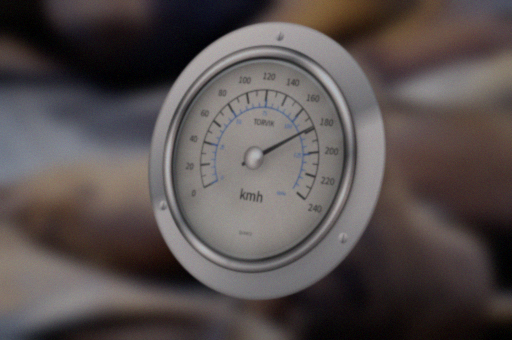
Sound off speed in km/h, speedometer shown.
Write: 180 km/h
